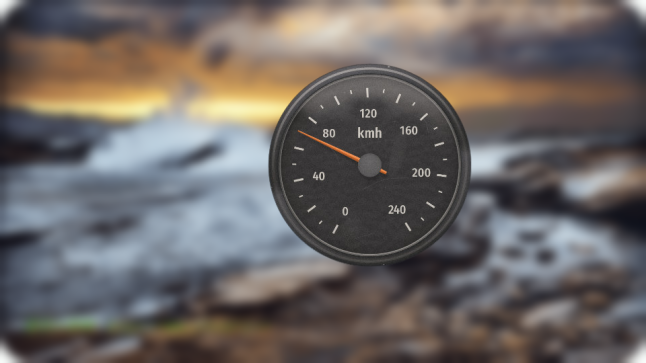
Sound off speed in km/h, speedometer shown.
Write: 70 km/h
